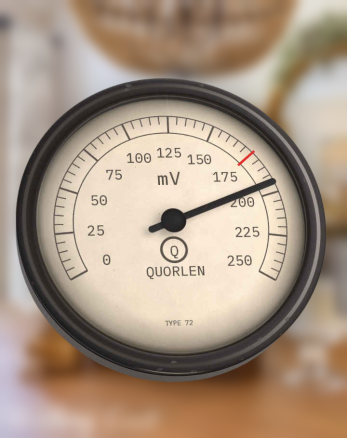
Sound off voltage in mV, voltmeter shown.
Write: 195 mV
